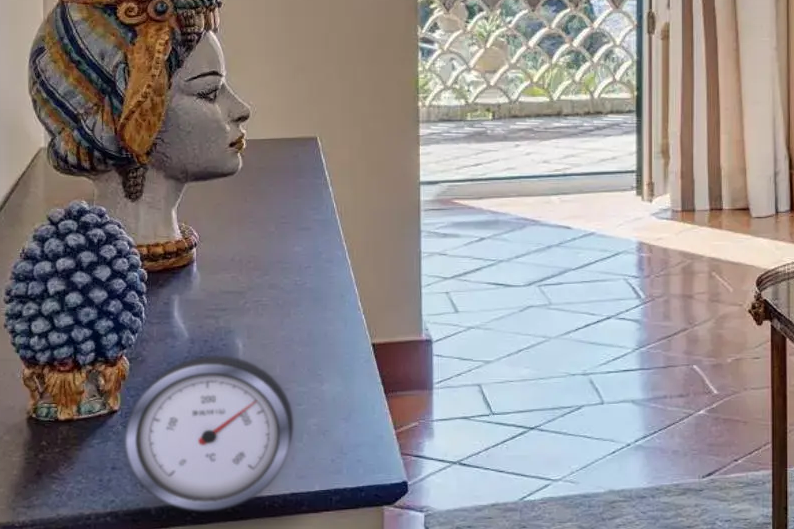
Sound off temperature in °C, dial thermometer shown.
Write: 280 °C
